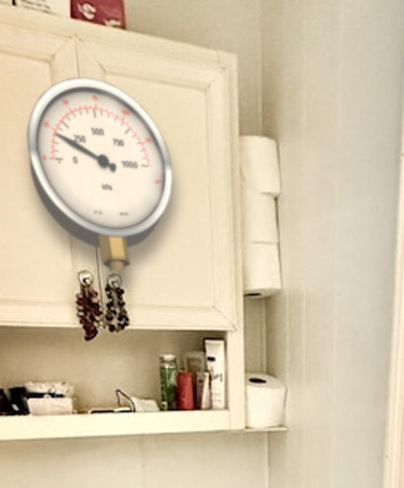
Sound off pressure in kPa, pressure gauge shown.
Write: 150 kPa
